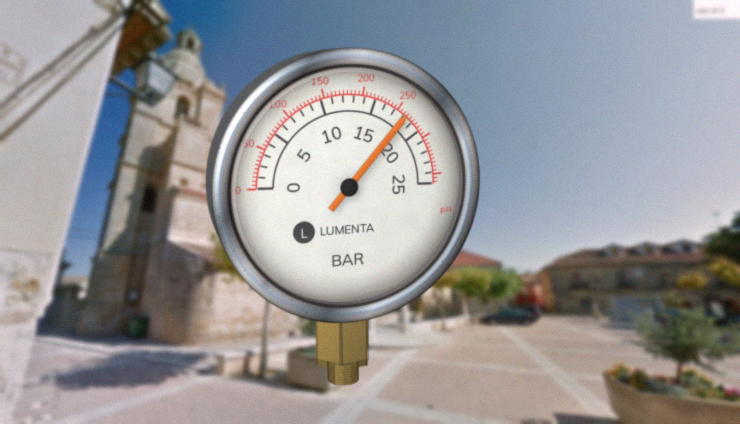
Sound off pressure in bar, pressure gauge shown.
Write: 18 bar
